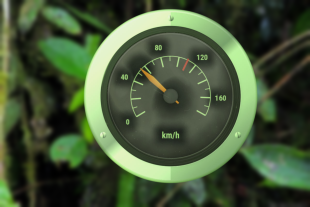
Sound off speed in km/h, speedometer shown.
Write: 55 km/h
